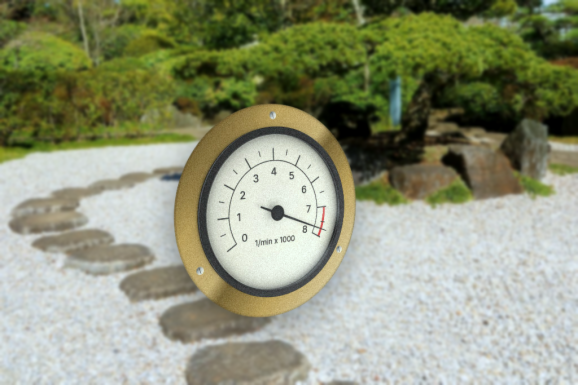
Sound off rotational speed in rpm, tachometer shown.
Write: 7750 rpm
